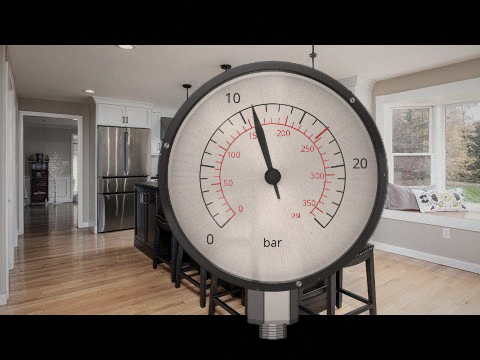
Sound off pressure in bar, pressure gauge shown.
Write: 11 bar
